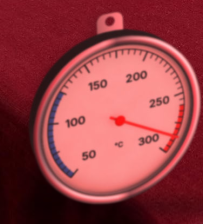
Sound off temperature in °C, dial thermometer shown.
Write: 285 °C
